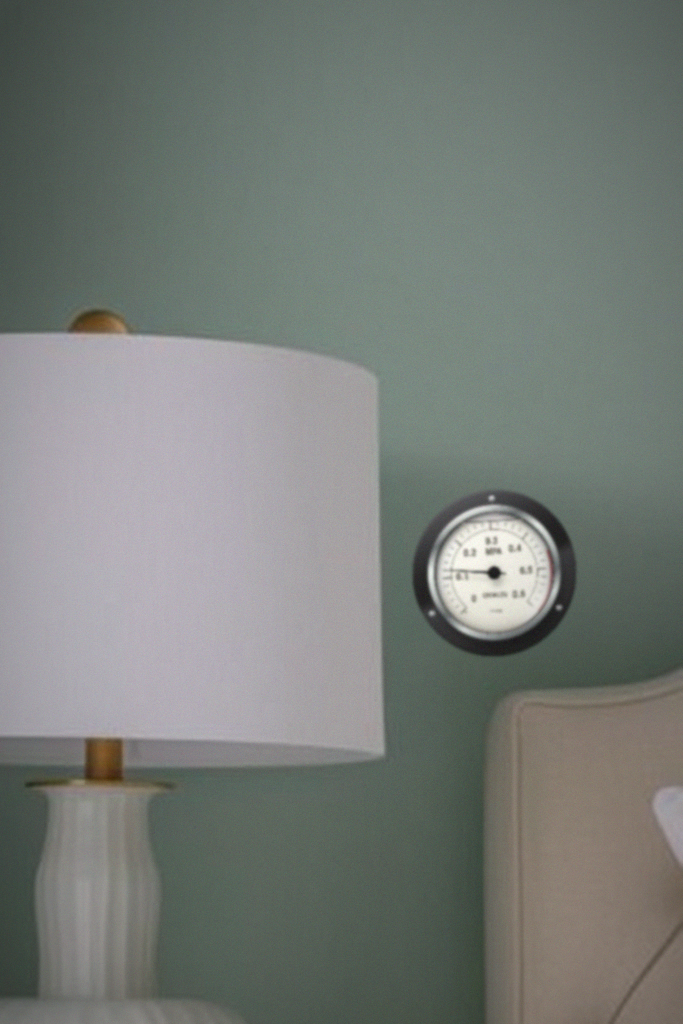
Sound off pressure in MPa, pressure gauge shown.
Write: 0.12 MPa
